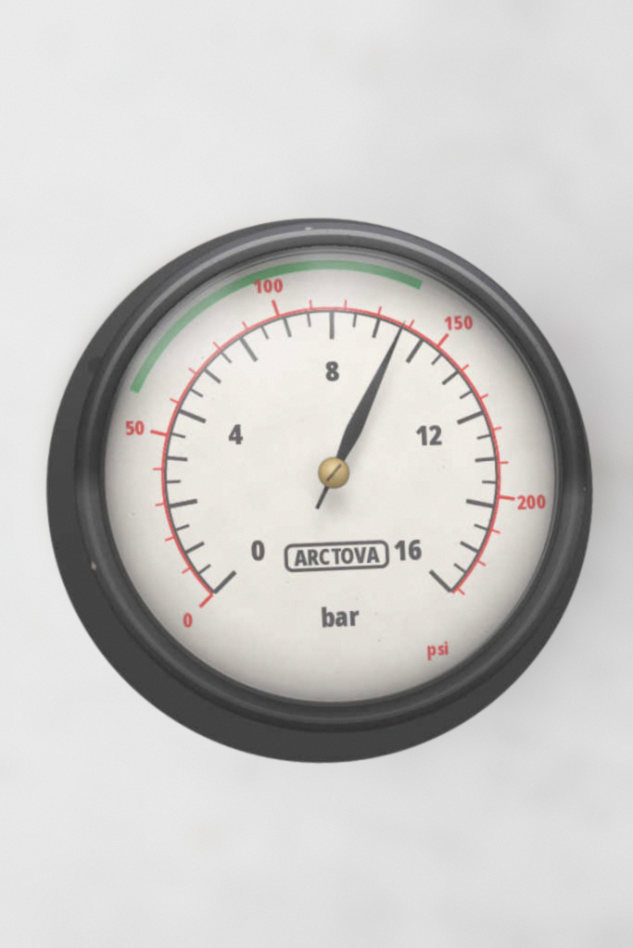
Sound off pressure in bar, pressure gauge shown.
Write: 9.5 bar
